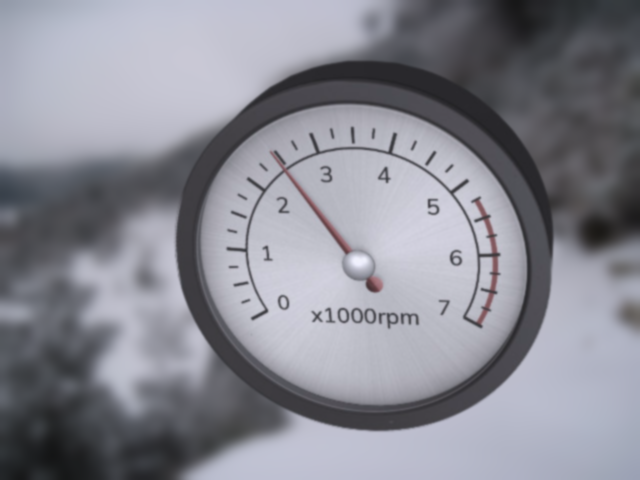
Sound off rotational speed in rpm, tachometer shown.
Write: 2500 rpm
